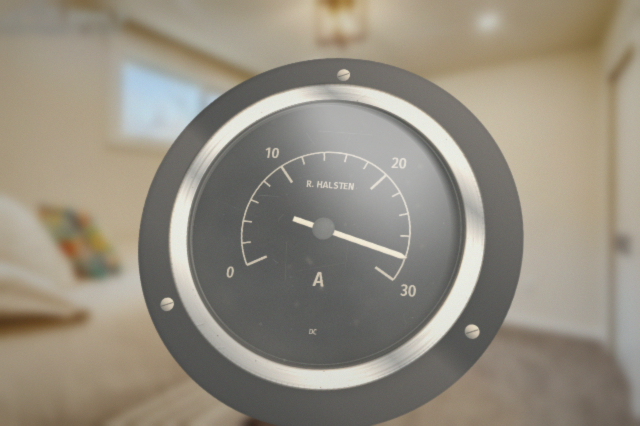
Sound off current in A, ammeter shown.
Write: 28 A
